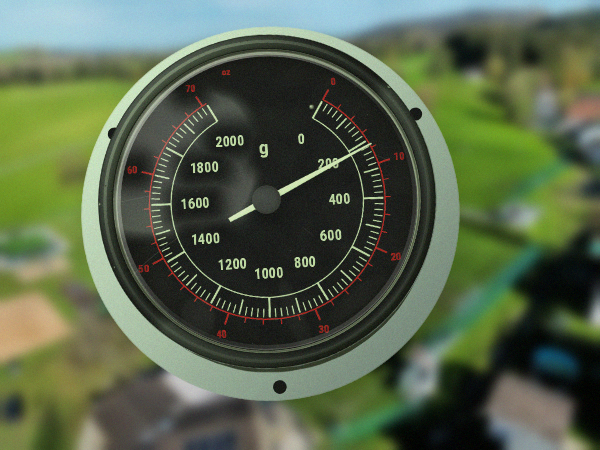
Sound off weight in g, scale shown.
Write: 220 g
